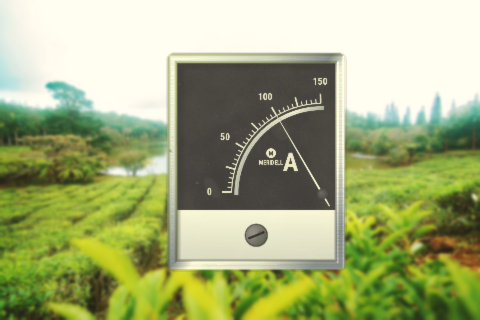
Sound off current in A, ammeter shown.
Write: 100 A
